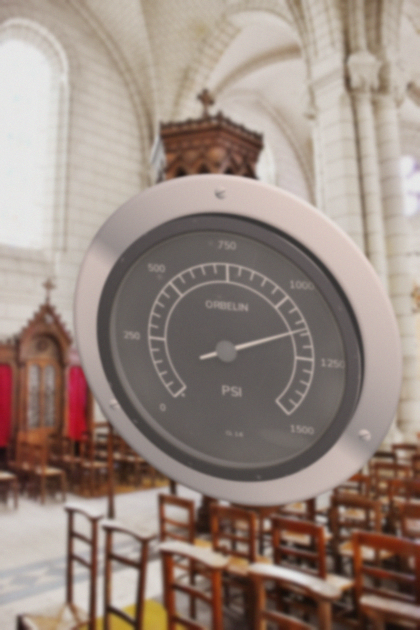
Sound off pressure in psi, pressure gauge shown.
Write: 1125 psi
